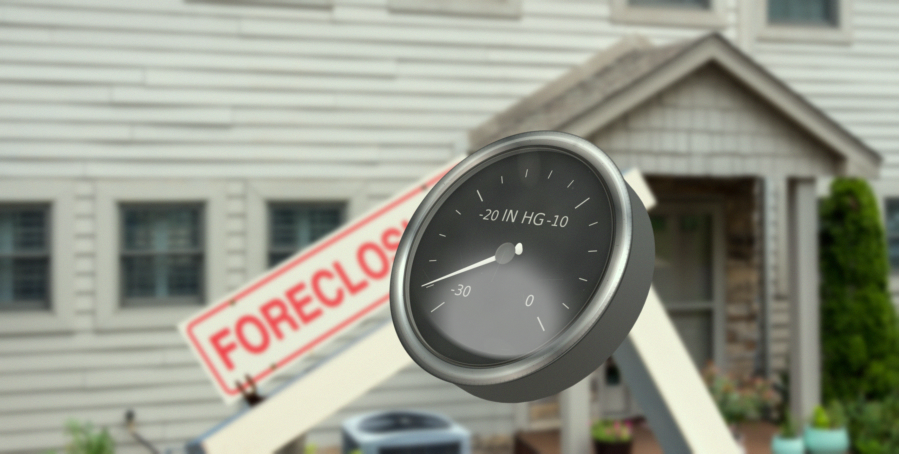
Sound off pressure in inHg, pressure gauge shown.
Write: -28 inHg
